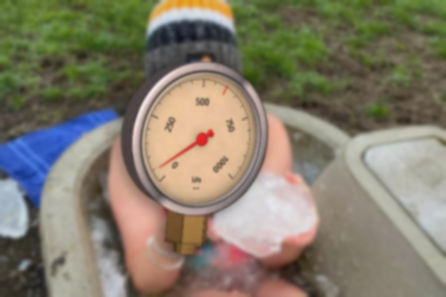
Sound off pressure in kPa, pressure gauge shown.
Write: 50 kPa
